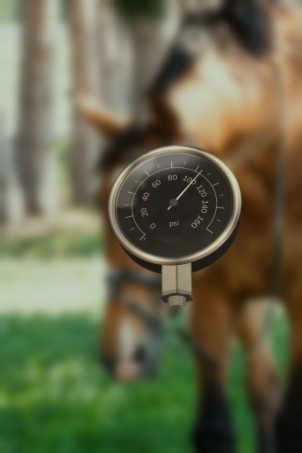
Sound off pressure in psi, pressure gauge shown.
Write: 105 psi
